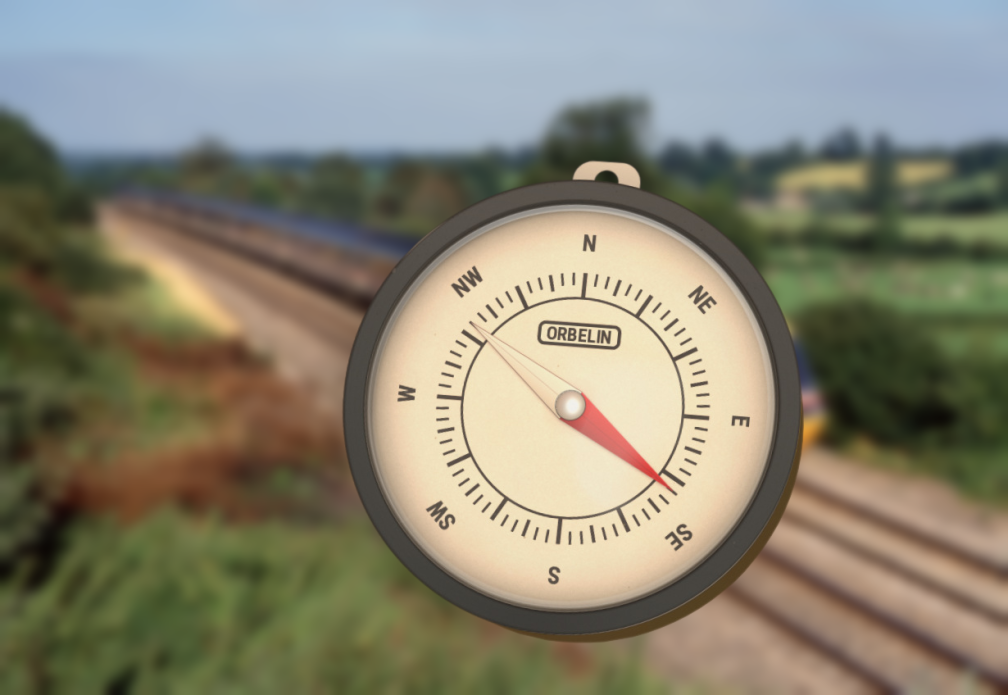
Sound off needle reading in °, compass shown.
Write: 125 °
